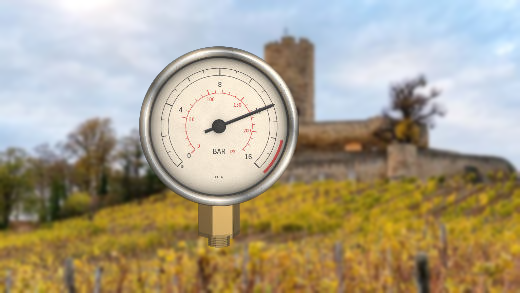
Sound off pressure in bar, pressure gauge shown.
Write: 12 bar
